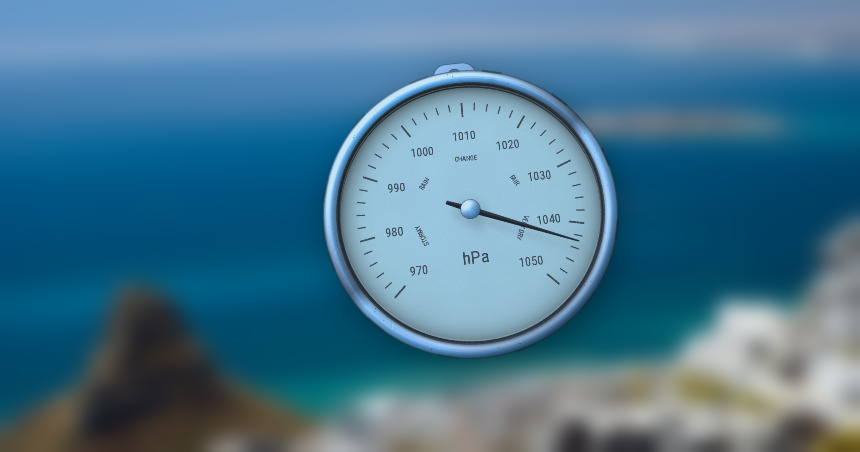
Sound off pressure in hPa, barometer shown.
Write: 1043 hPa
